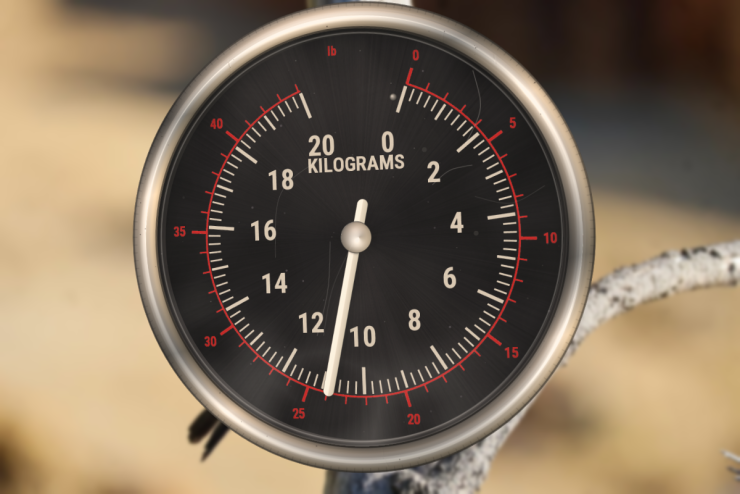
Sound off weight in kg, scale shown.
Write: 10.8 kg
